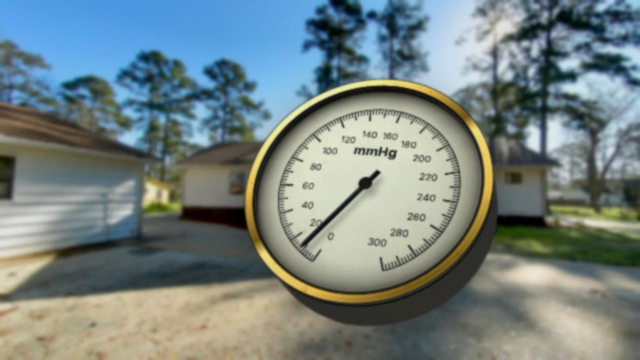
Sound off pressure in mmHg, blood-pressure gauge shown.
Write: 10 mmHg
